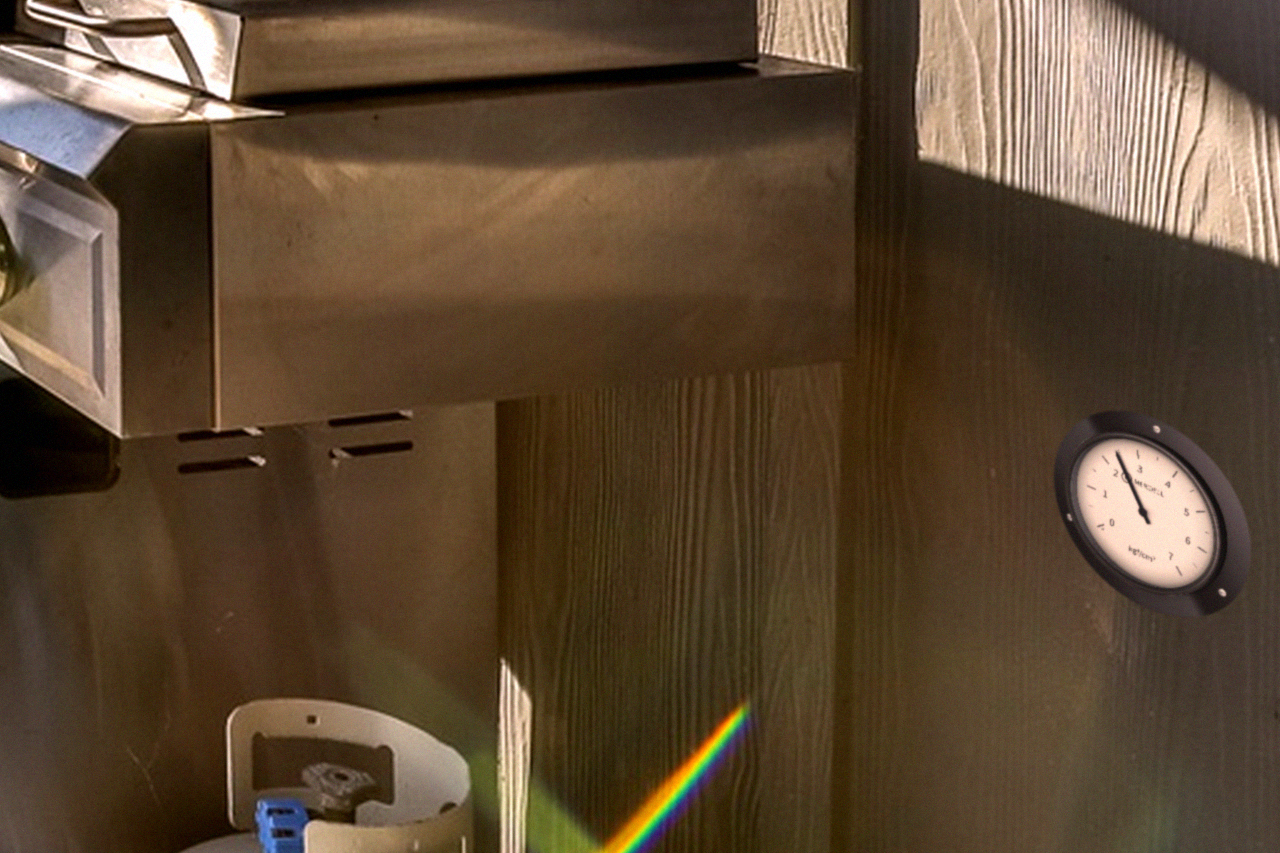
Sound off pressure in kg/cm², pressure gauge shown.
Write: 2.5 kg/cm²
